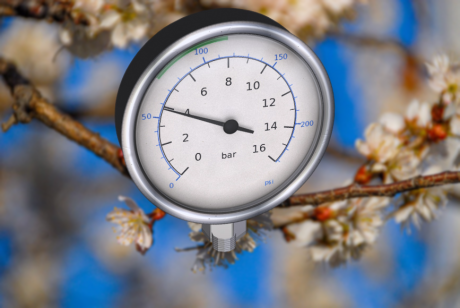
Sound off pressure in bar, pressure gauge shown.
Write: 4 bar
